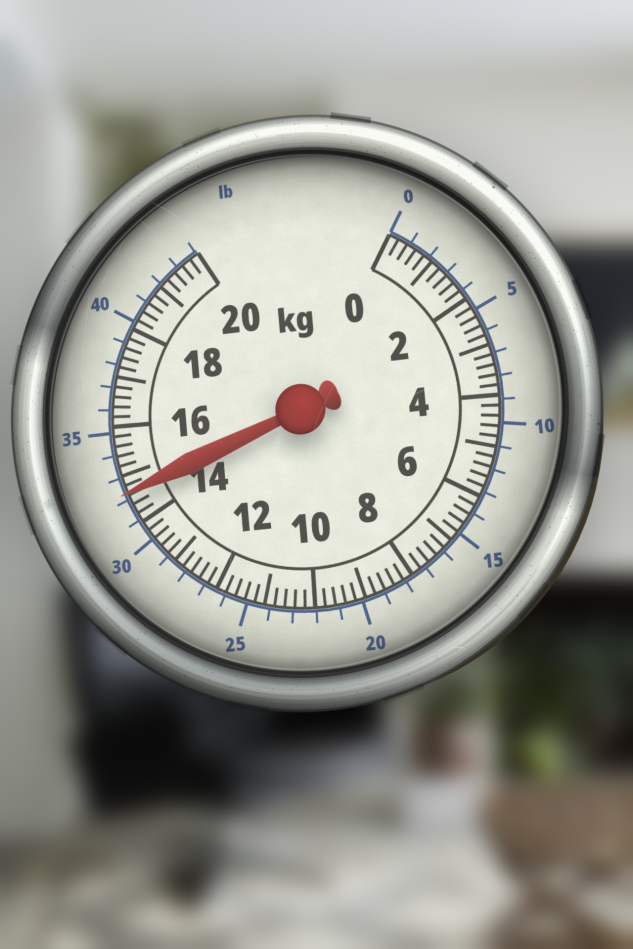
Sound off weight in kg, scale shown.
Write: 14.6 kg
